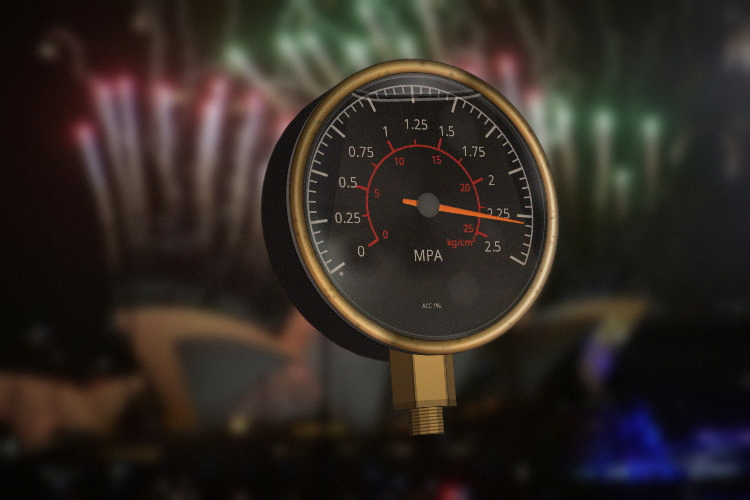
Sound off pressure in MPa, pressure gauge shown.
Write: 2.3 MPa
